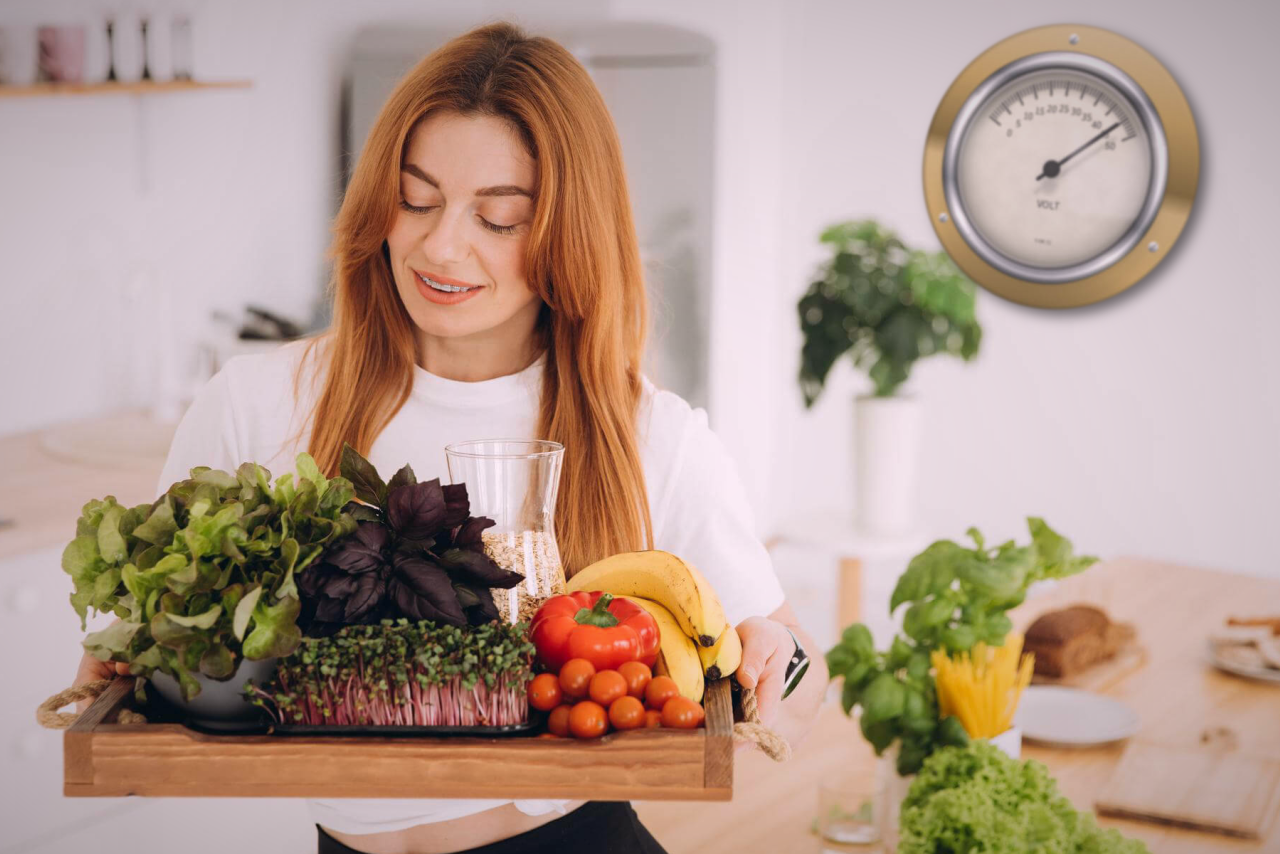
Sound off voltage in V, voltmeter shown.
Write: 45 V
